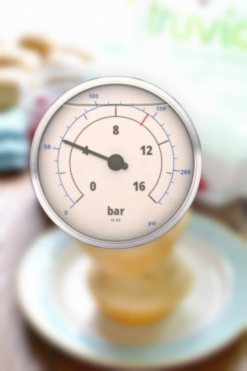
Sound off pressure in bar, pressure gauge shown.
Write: 4 bar
